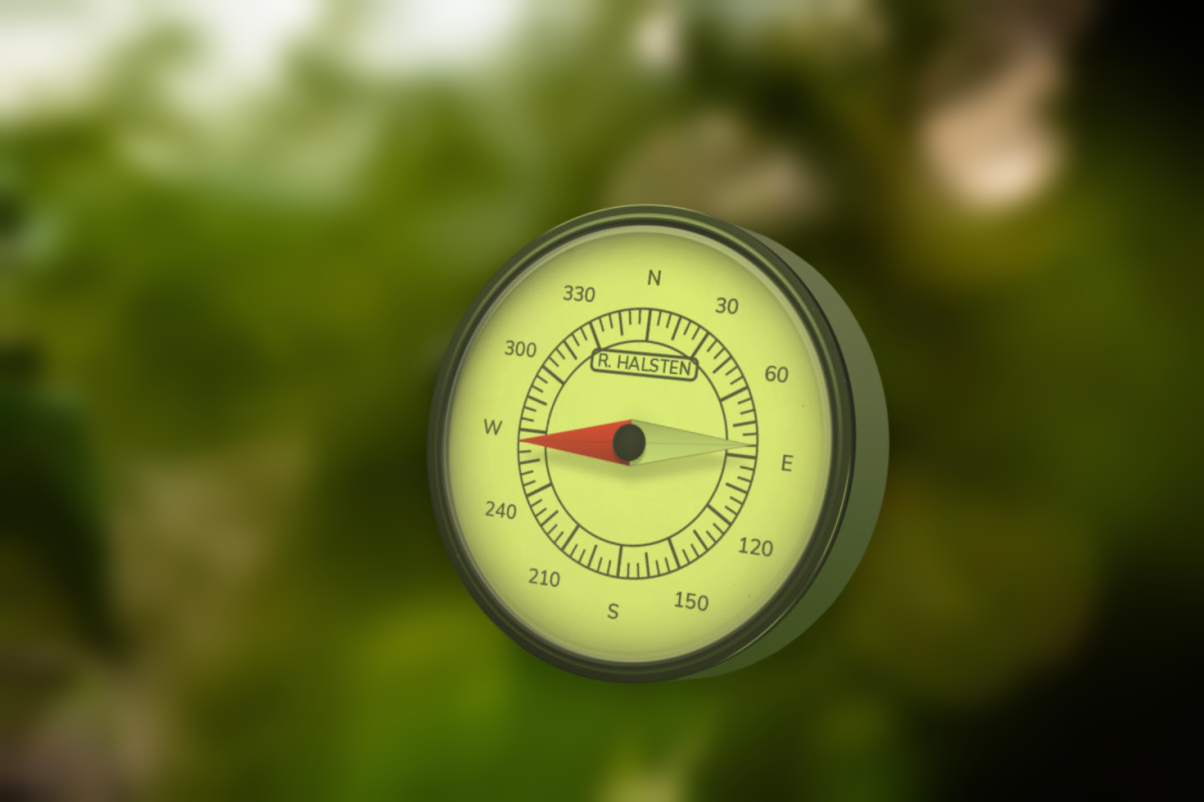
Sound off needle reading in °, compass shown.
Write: 265 °
